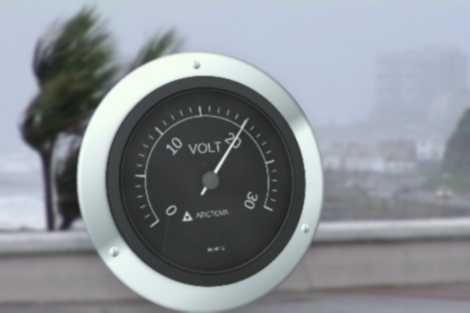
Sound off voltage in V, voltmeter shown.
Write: 20 V
